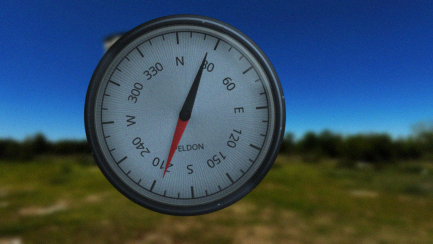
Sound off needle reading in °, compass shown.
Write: 205 °
